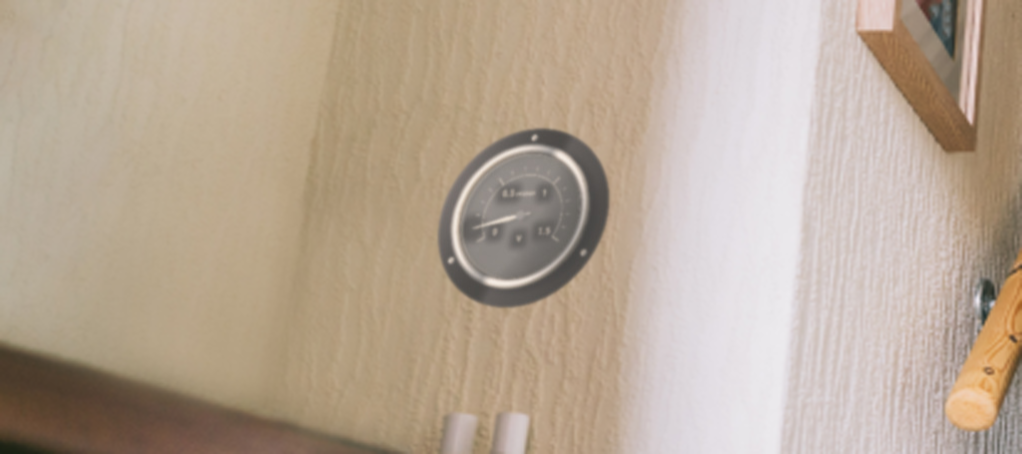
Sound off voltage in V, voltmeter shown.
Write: 0.1 V
